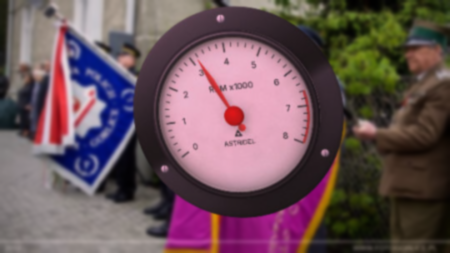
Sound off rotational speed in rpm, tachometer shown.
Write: 3200 rpm
